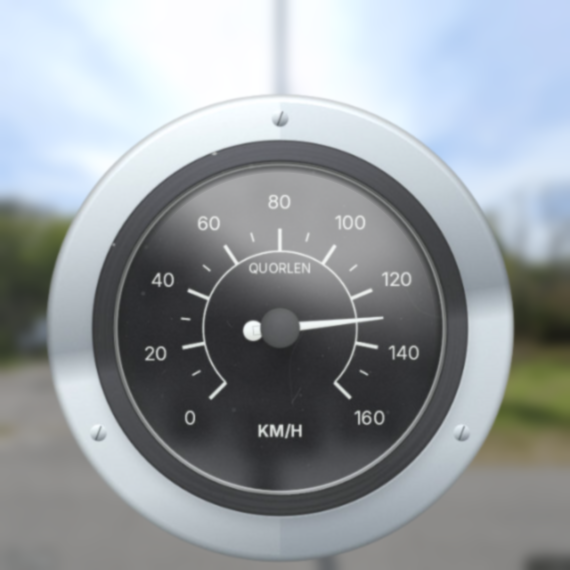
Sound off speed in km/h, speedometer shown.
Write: 130 km/h
